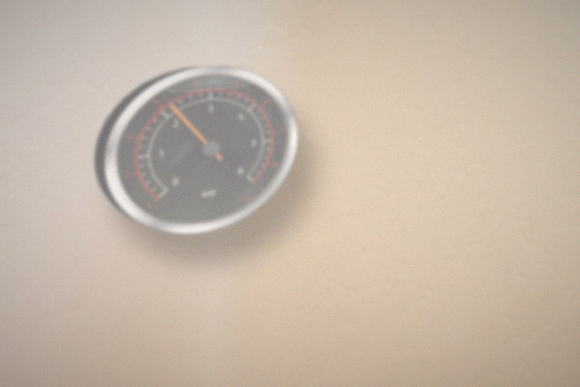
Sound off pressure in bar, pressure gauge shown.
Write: 2.2 bar
